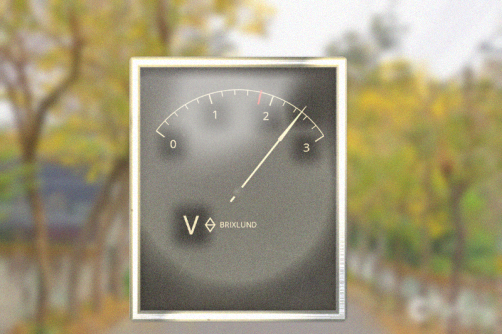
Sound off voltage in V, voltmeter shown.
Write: 2.5 V
